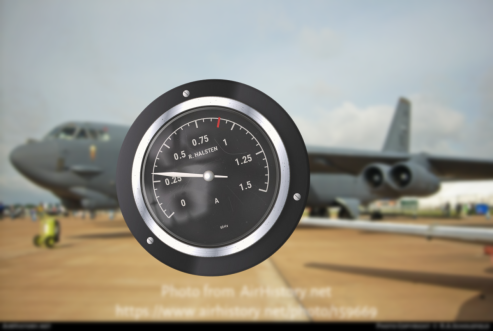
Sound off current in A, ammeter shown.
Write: 0.3 A
